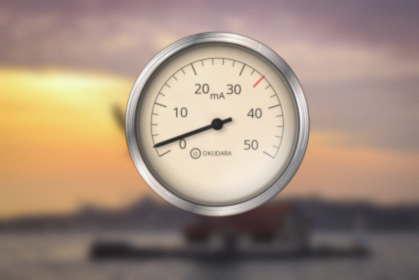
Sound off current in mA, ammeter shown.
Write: 2 mA
